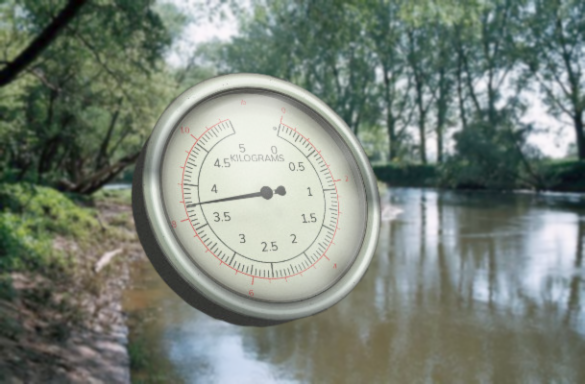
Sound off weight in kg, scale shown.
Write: 3.75 kg
